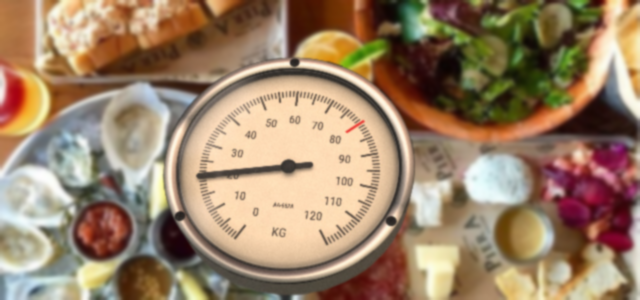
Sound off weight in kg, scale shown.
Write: 20 kg
